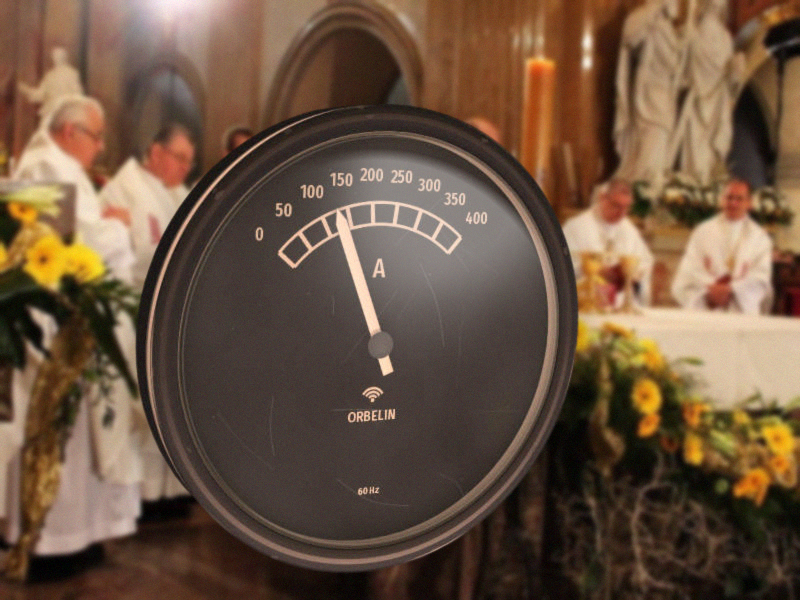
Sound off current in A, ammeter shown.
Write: 125 A
